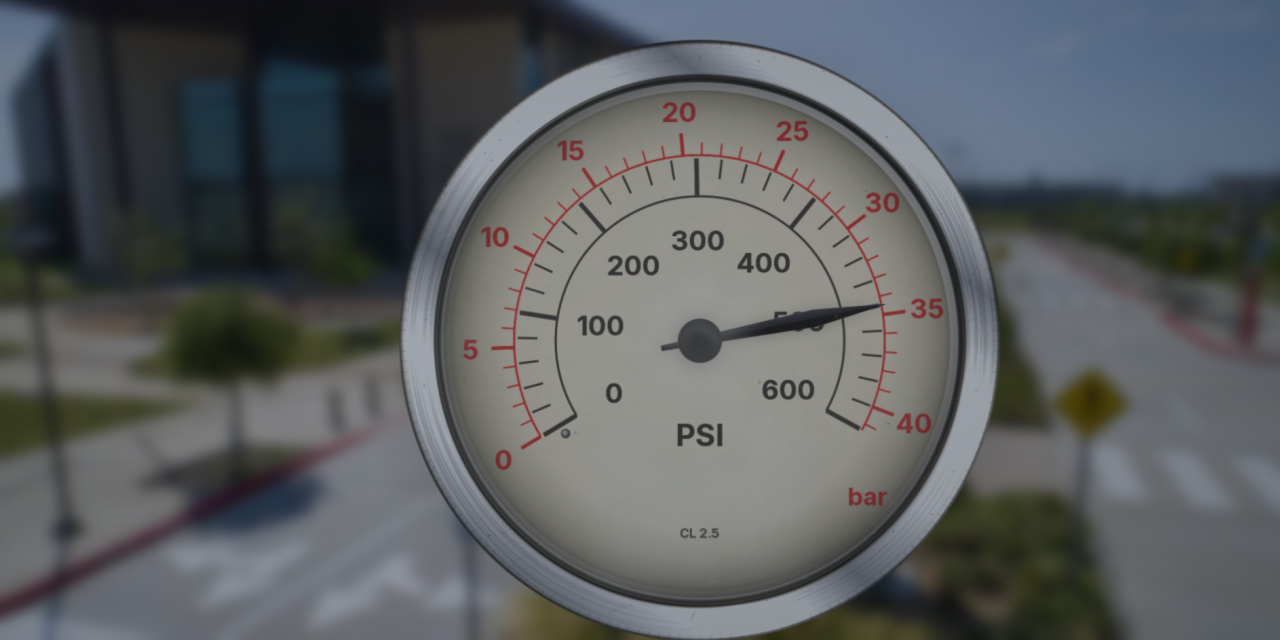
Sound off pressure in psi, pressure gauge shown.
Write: 500 psi
